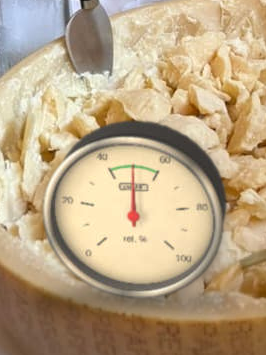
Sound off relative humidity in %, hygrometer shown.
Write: 50 %
